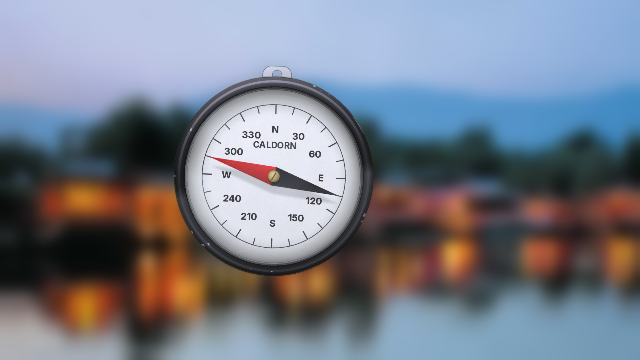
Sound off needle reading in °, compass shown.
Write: 285 °
